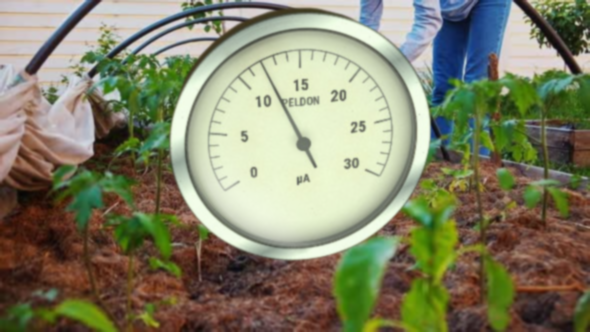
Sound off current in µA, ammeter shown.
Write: 12 µA
